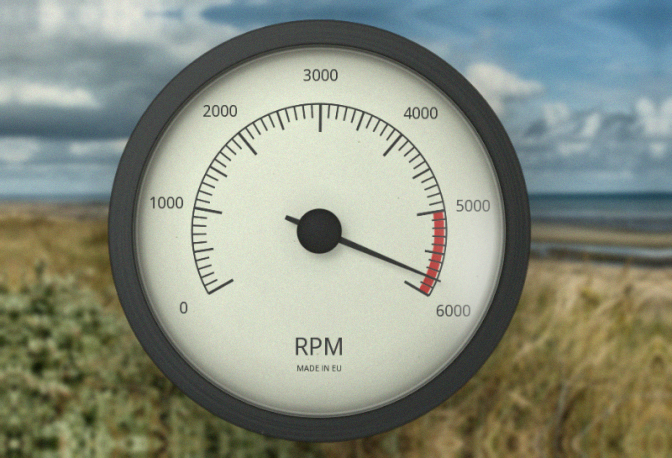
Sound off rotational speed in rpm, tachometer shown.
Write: 5800 rpm
